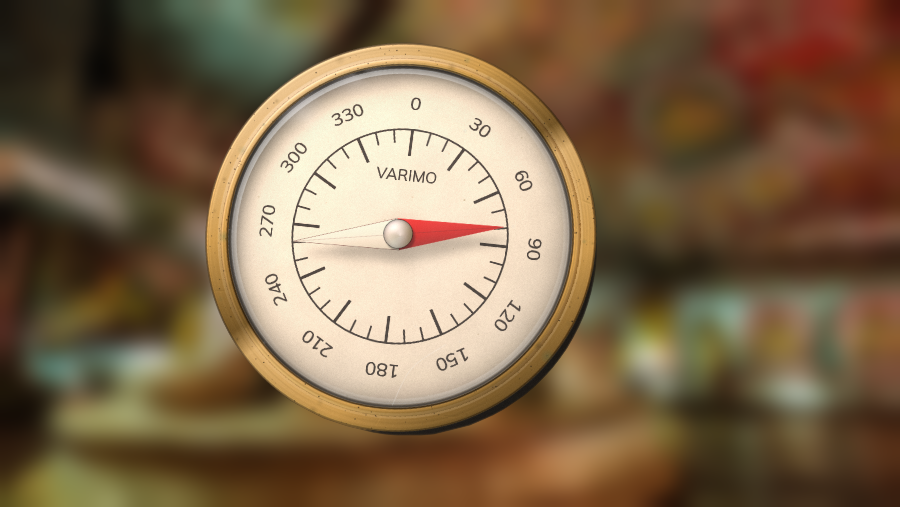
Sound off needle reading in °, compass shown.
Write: 80 °
